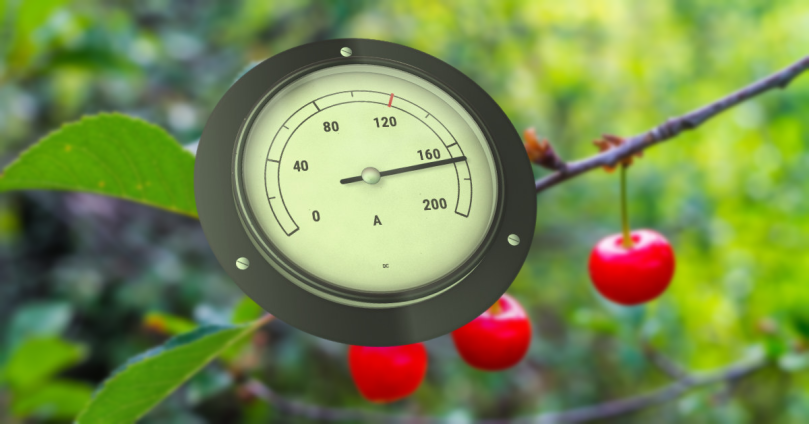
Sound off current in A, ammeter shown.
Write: 170 A
